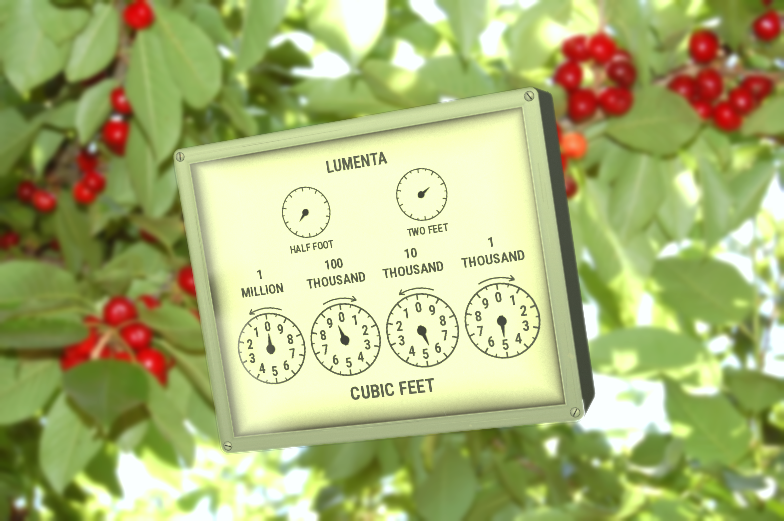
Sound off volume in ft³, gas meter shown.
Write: 995500 ft³
